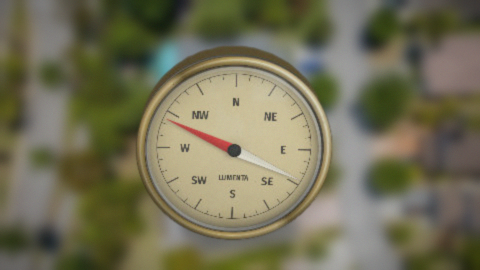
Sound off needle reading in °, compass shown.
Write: 295 °
